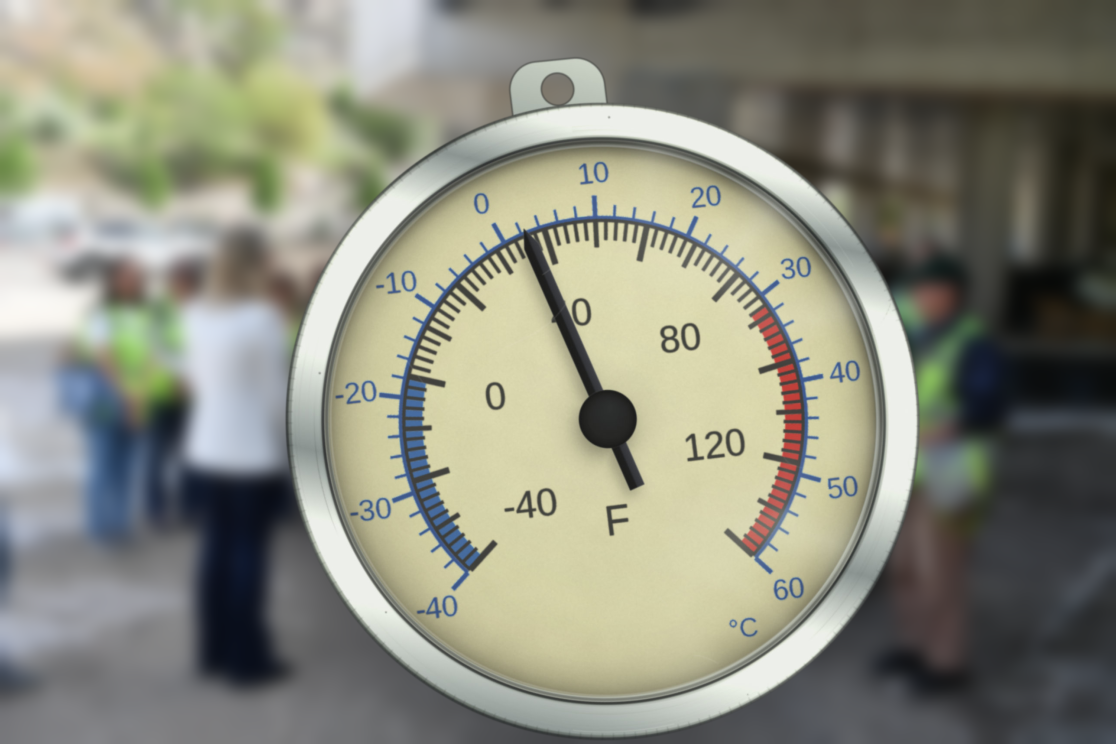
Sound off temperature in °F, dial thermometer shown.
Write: 36 °F
